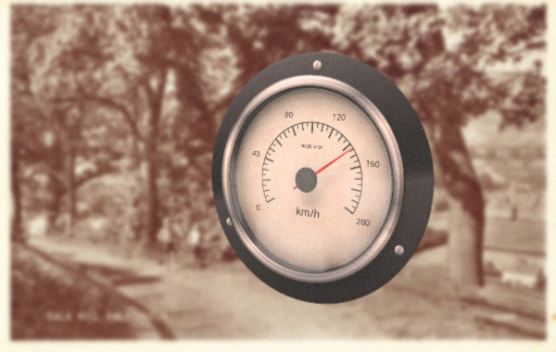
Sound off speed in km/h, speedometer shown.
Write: 145 km/h
